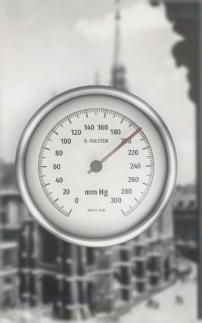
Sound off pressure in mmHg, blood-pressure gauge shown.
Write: 200 mmHg
